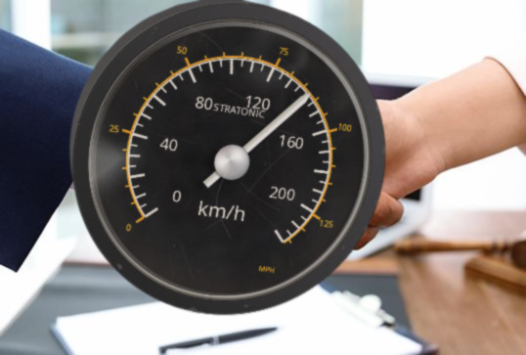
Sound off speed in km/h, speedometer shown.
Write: 140 km/h
